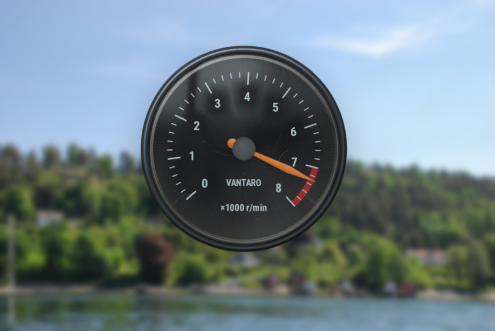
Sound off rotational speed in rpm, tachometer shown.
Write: 7300 rpm
